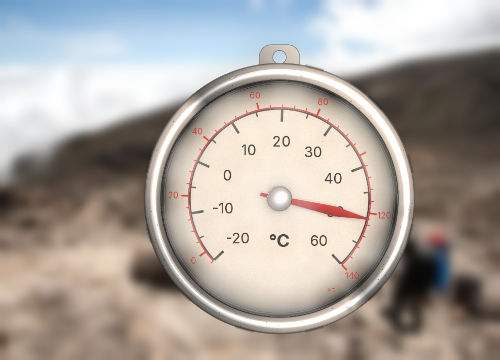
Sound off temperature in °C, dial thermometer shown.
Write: 50 °C
